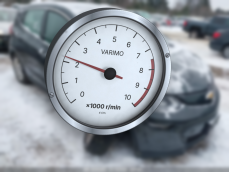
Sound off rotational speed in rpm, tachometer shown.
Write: 2250 rpm
